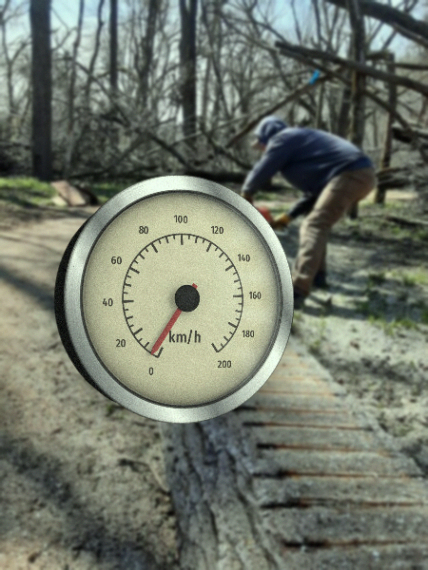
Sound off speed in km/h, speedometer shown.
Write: 5 km/h
